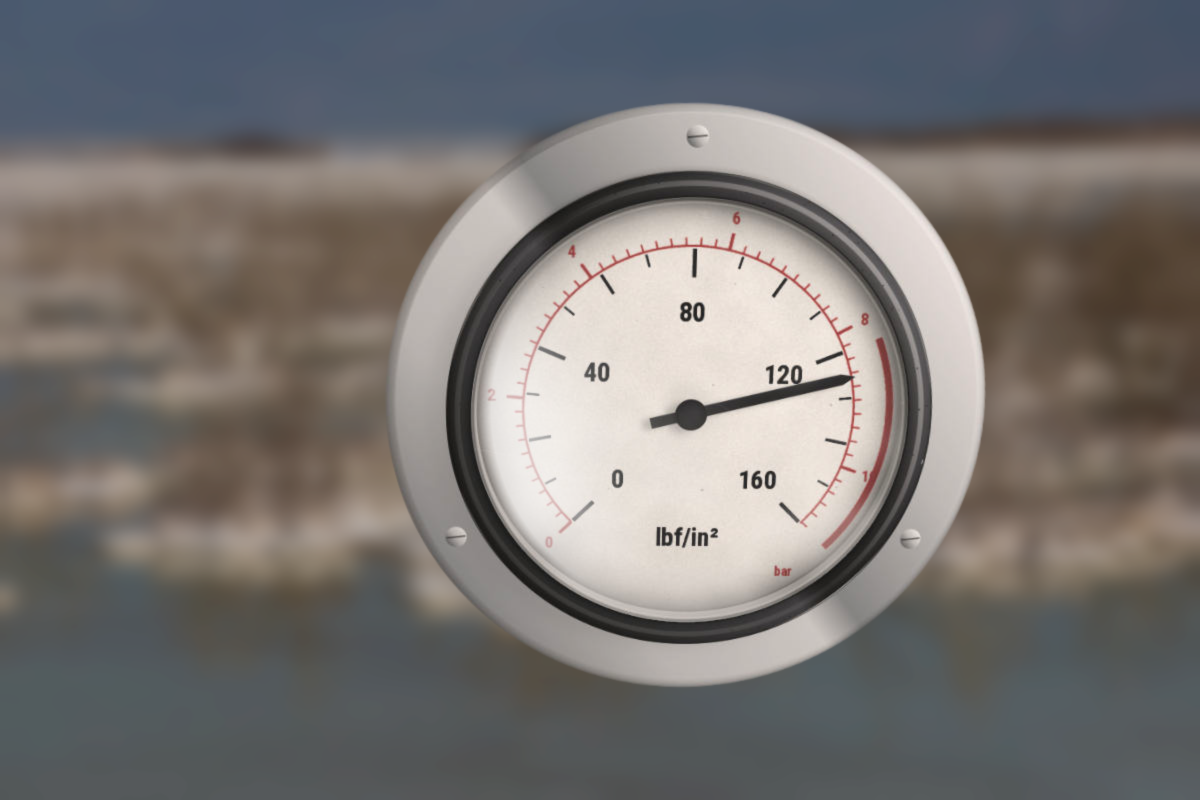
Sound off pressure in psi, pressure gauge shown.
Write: 125 psi
